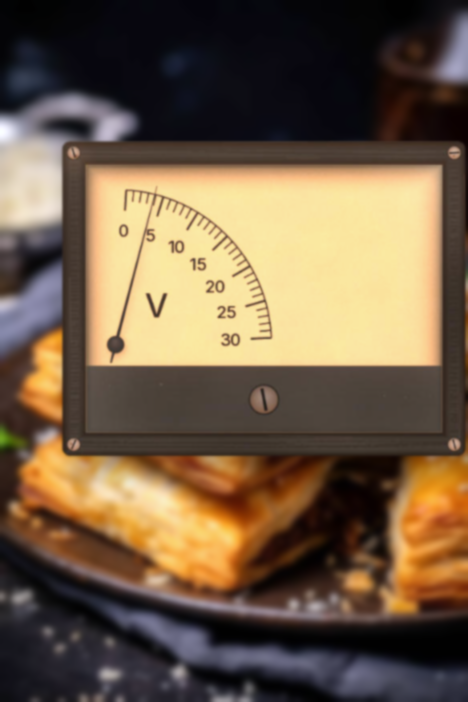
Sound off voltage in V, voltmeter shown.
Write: 4 V
